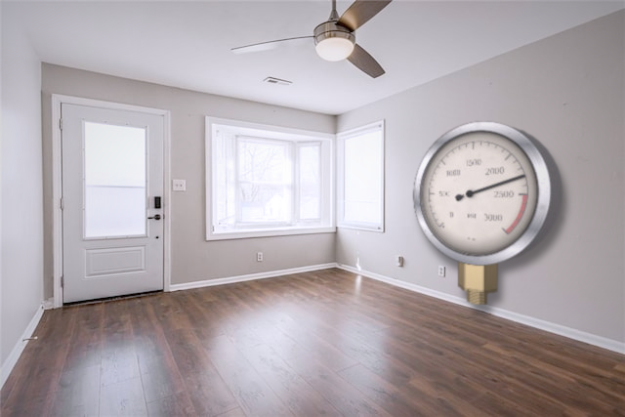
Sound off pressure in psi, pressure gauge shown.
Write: 2300 psi
